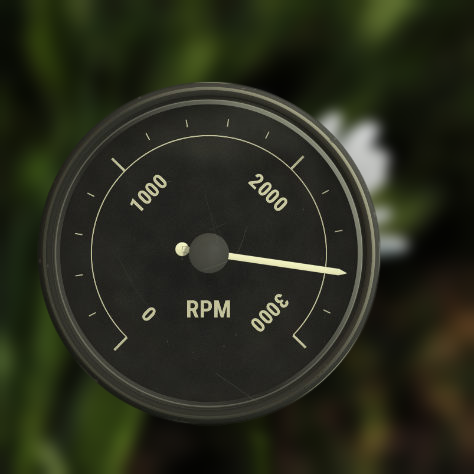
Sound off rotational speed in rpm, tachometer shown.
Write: 2600 rpm
